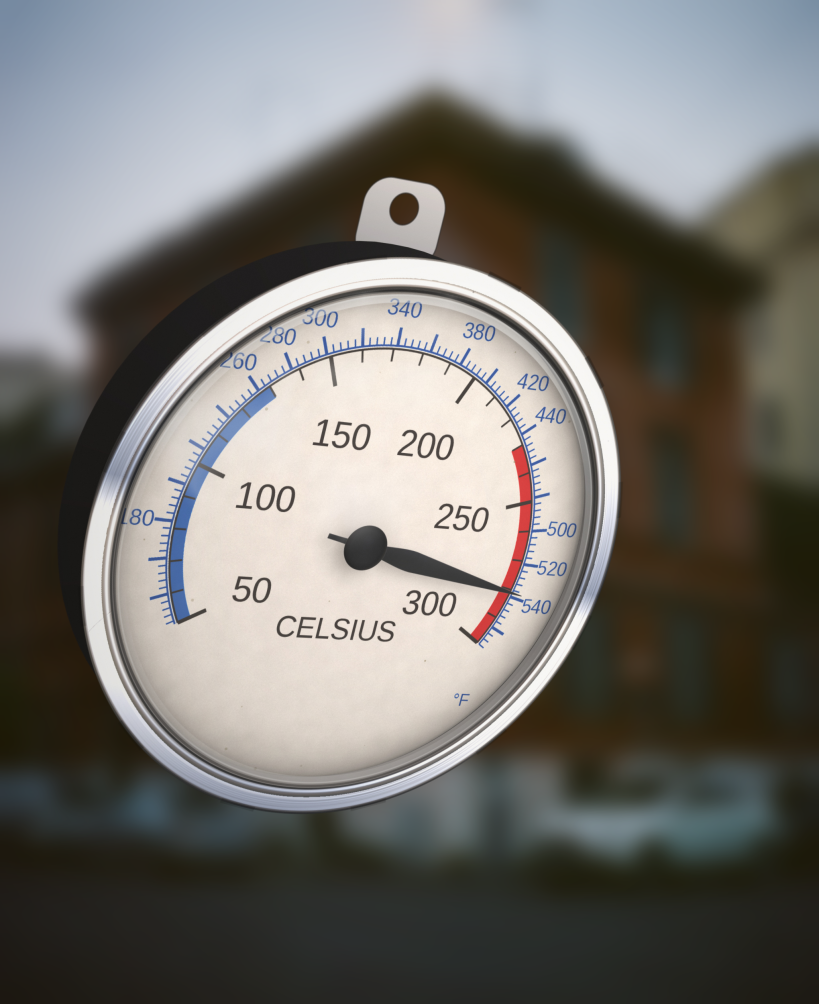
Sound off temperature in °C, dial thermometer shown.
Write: 280 °C
